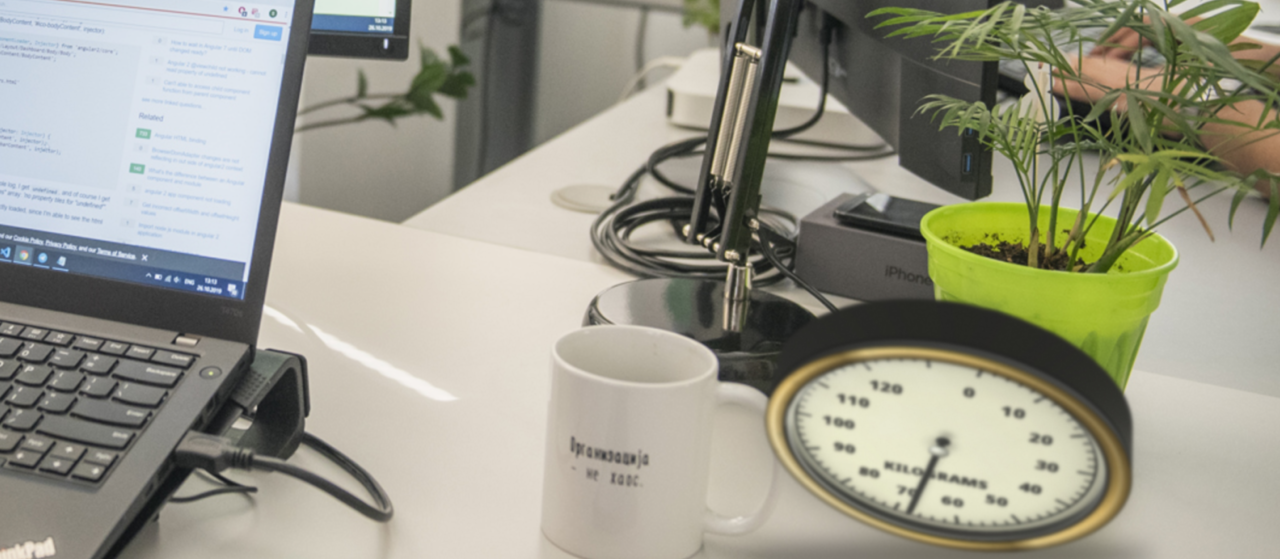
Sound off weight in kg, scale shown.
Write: 68 kg
